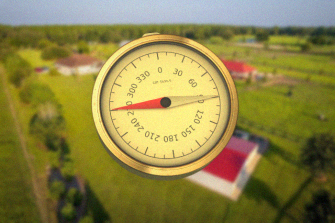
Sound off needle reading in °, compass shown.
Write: 270 °
